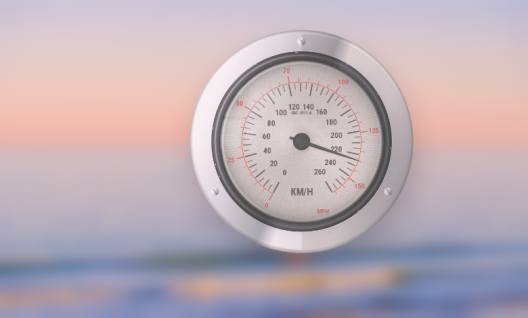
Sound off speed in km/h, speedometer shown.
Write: 225 km/h
